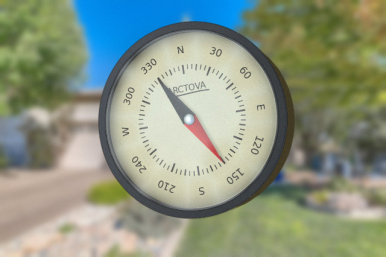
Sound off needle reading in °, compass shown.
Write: 150 °
